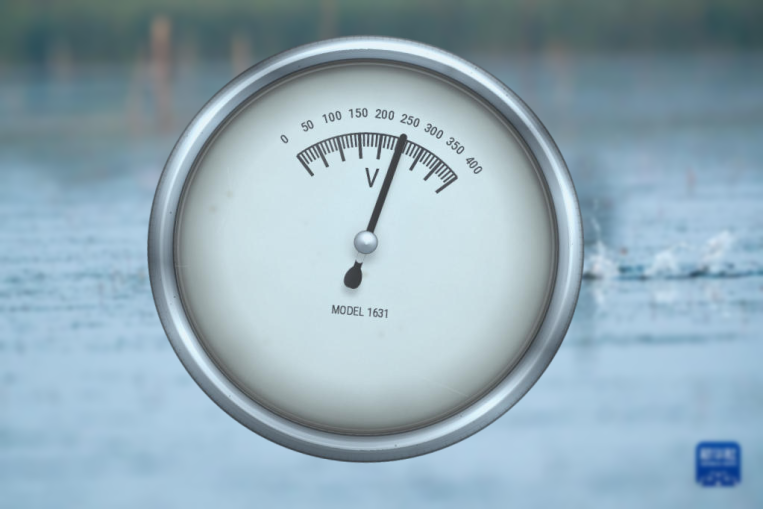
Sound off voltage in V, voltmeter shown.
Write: 250 V
